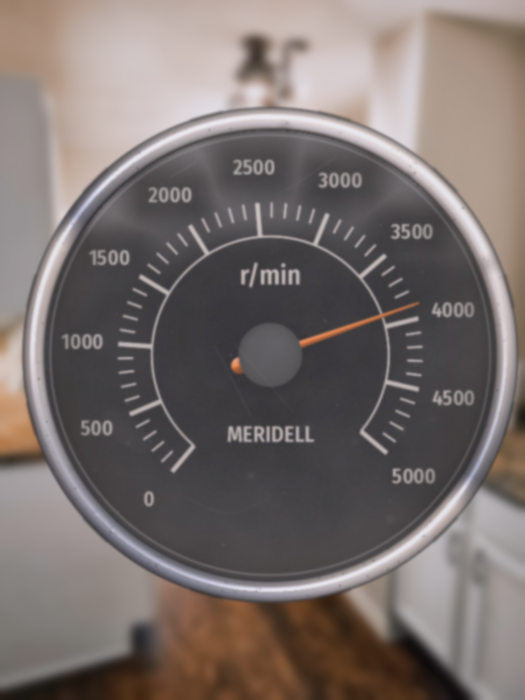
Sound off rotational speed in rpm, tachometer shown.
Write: 3900 rpm
